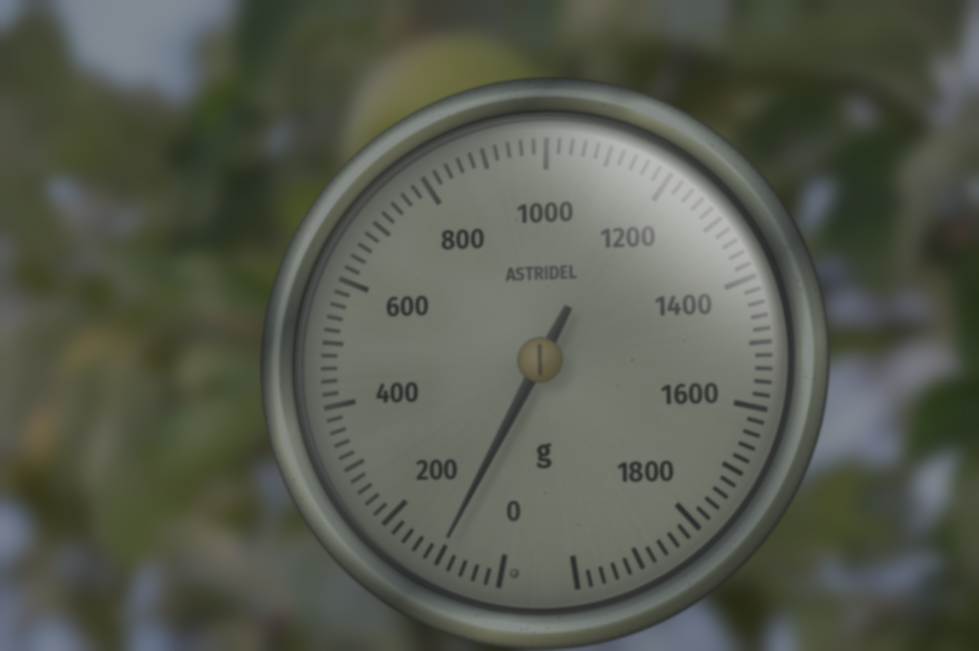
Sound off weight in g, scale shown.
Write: 100 g
